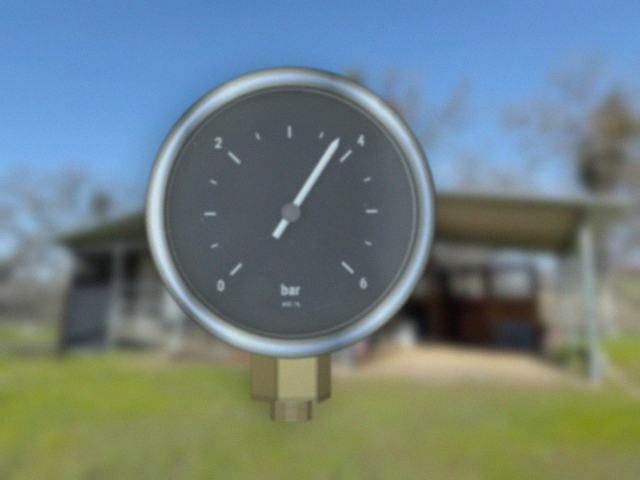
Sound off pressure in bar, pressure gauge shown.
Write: 3.75 bar
